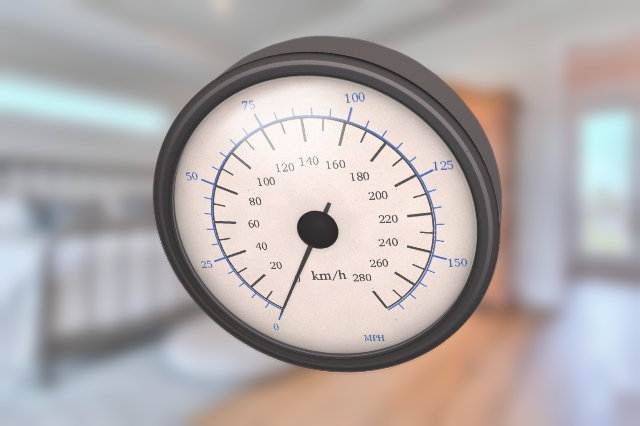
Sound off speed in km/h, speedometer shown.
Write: 0 km/h
